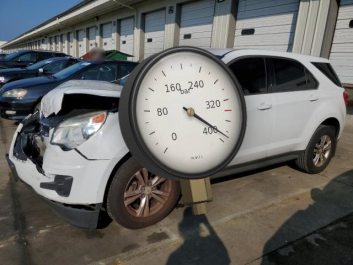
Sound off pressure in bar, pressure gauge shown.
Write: 390 bar
